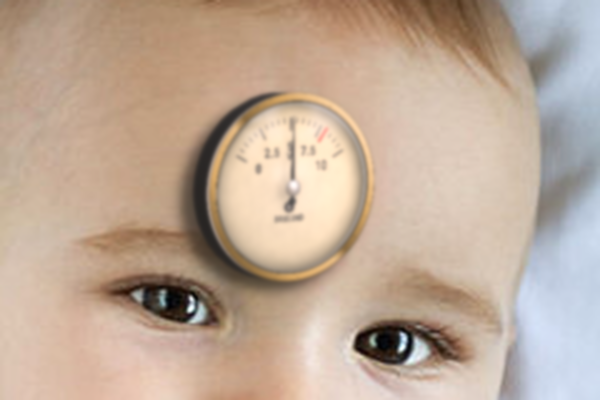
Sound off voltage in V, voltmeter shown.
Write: 5 V
